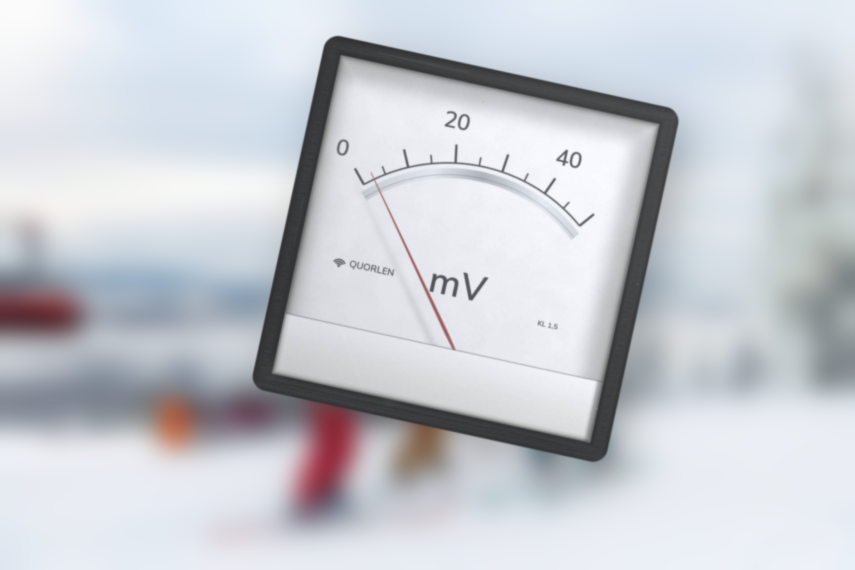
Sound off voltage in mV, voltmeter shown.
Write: 2.5 mV
